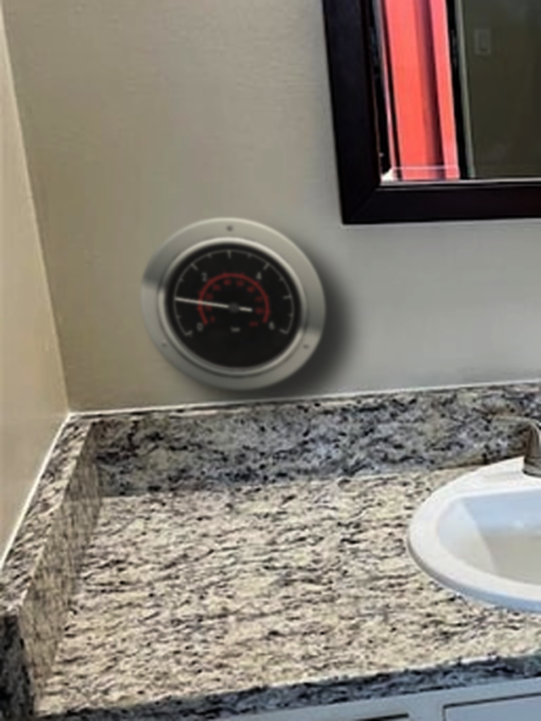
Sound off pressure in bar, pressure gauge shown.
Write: 1 bar
